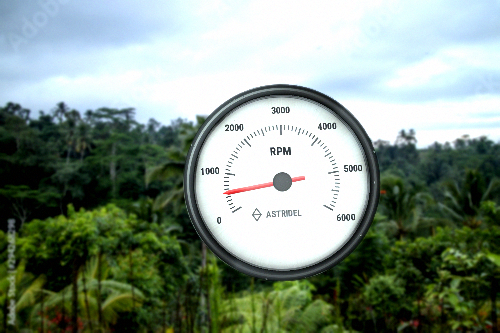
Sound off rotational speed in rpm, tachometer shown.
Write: 500 rpm
